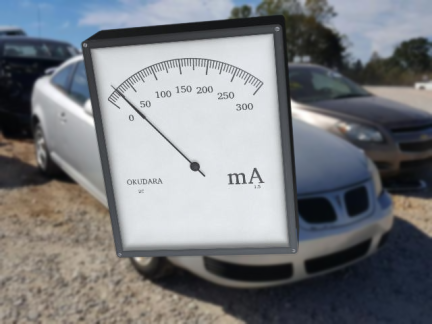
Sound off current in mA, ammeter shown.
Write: 25 mA
